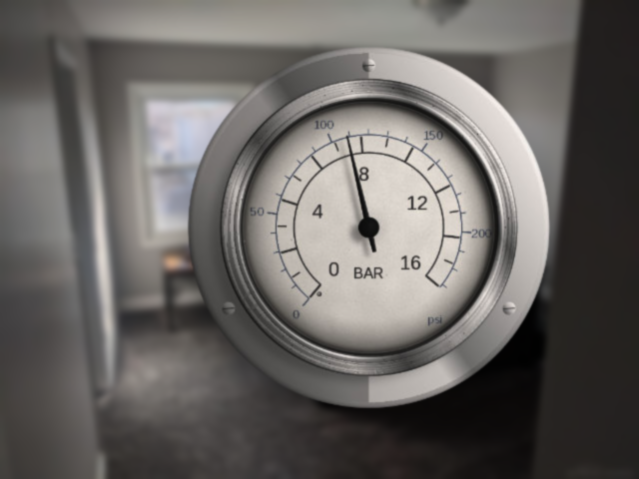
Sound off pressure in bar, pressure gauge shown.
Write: 7.5 bar
